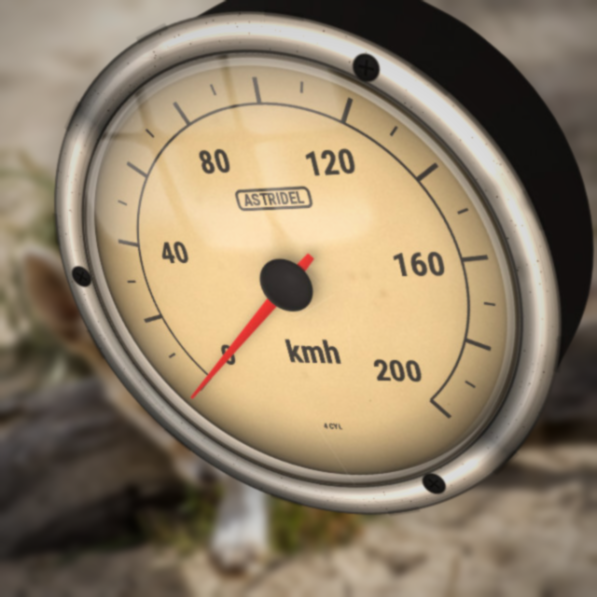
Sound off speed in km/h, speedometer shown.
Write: 0 km/h
